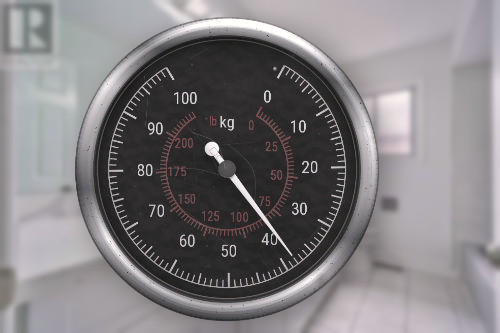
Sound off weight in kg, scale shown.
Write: 38 kg
